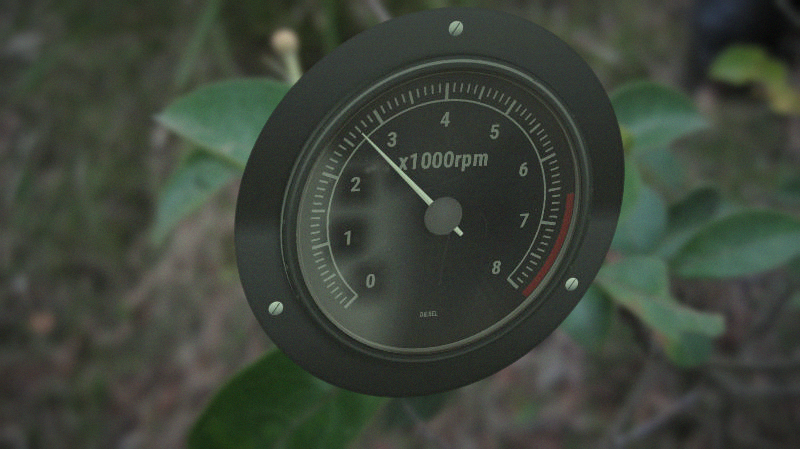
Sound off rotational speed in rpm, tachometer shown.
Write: 2700 rpm
